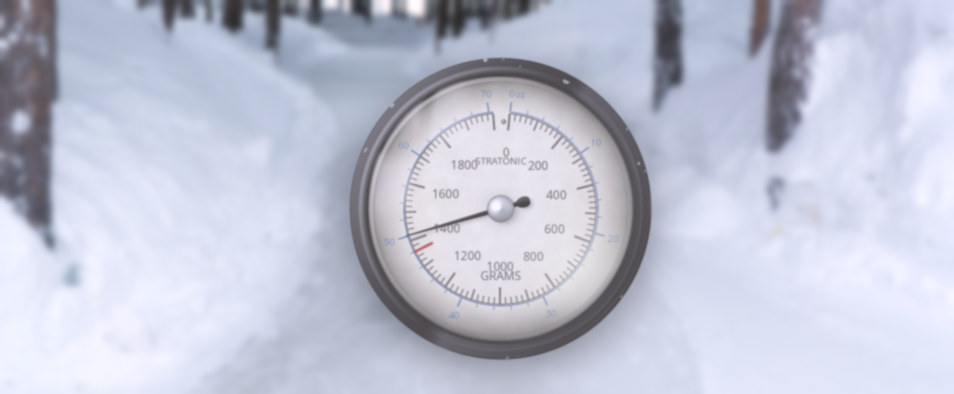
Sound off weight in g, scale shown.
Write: 1420 g
